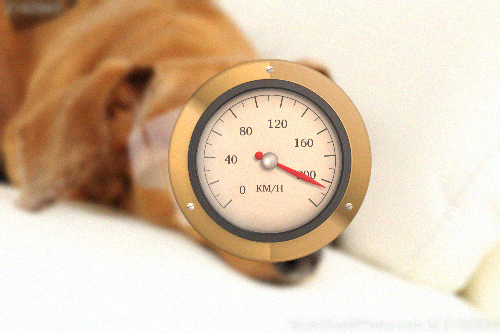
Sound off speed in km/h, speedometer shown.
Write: 205 km/h
